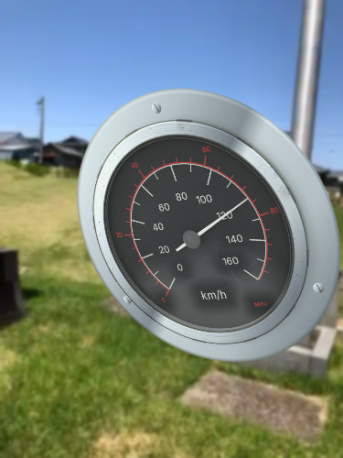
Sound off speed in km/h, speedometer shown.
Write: 120 km/h
